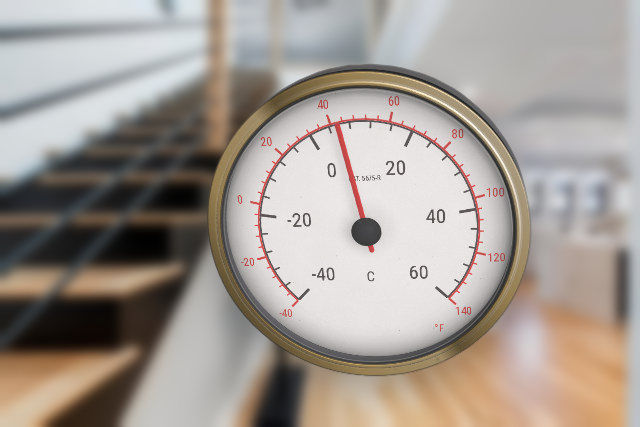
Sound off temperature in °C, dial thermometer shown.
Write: 6 °C
